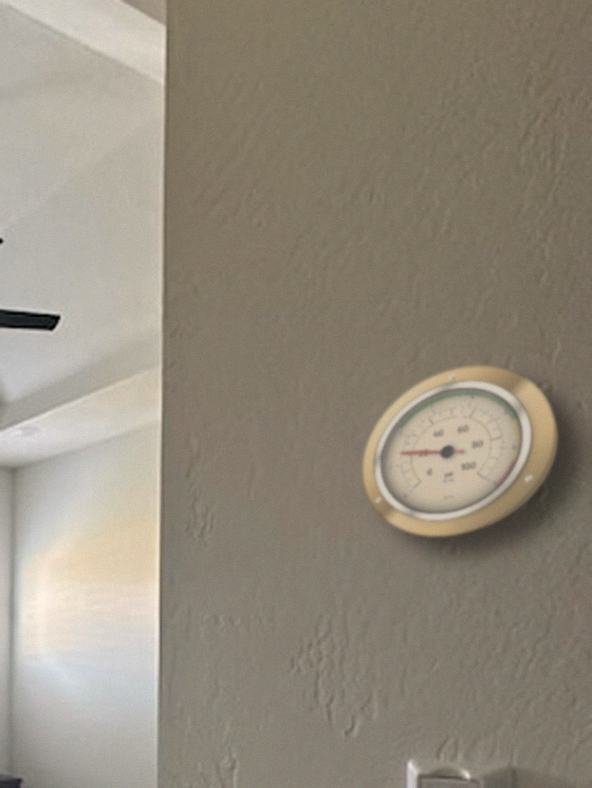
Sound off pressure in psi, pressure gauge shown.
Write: 20 psi
